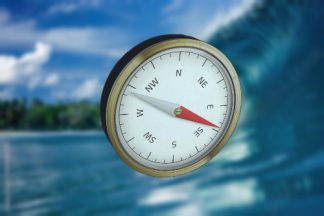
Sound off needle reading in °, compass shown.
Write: 115 °
